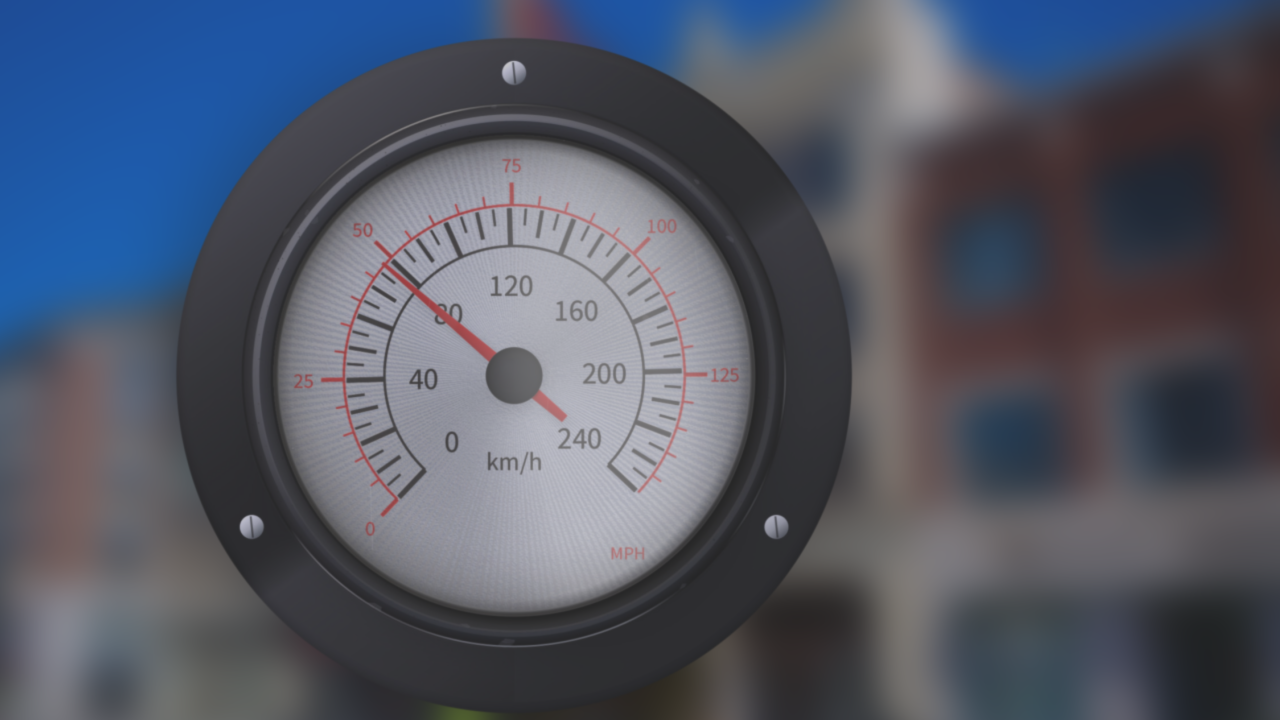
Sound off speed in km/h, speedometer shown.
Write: 77.5 km/h
